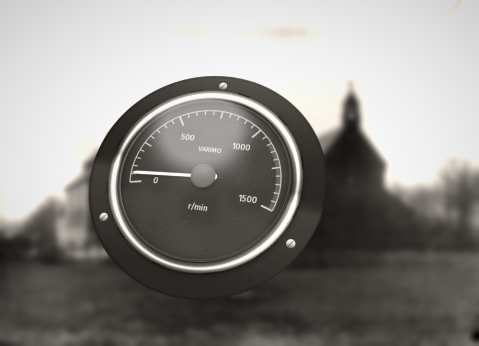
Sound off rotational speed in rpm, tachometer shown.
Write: 50 rpm
